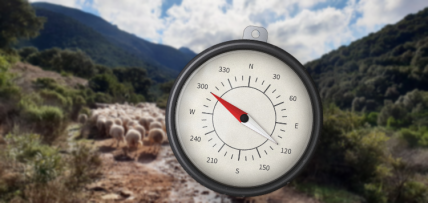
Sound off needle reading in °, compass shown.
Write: 300 °
